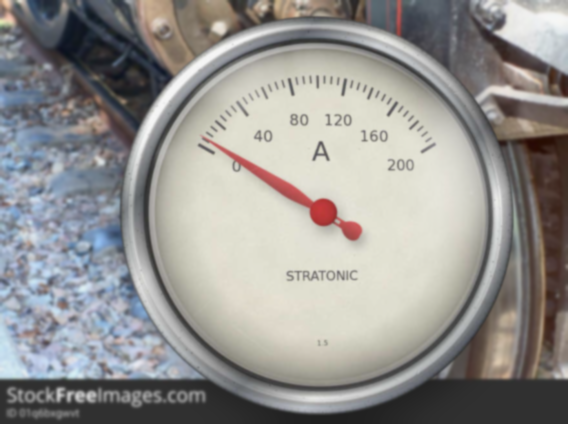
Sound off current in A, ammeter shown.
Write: 5 A
